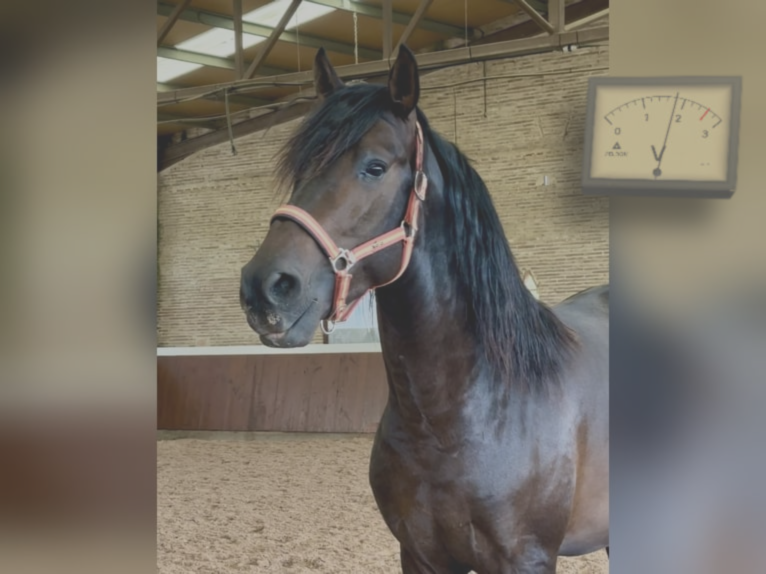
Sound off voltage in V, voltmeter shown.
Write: 1.8 V
